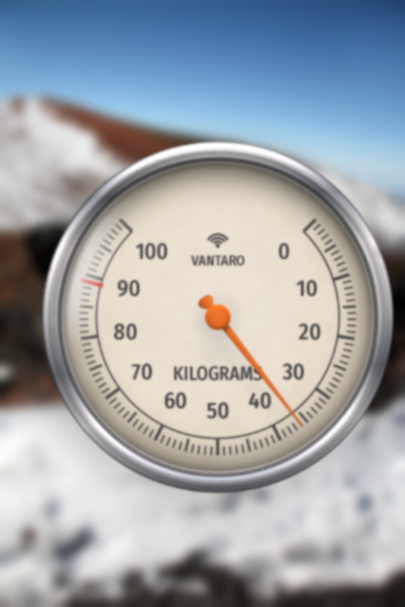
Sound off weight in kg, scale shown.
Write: 36 kg
